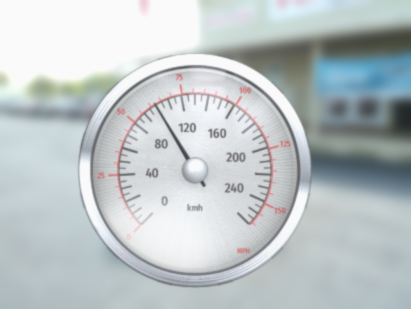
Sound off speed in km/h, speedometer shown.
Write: 100 km/h
